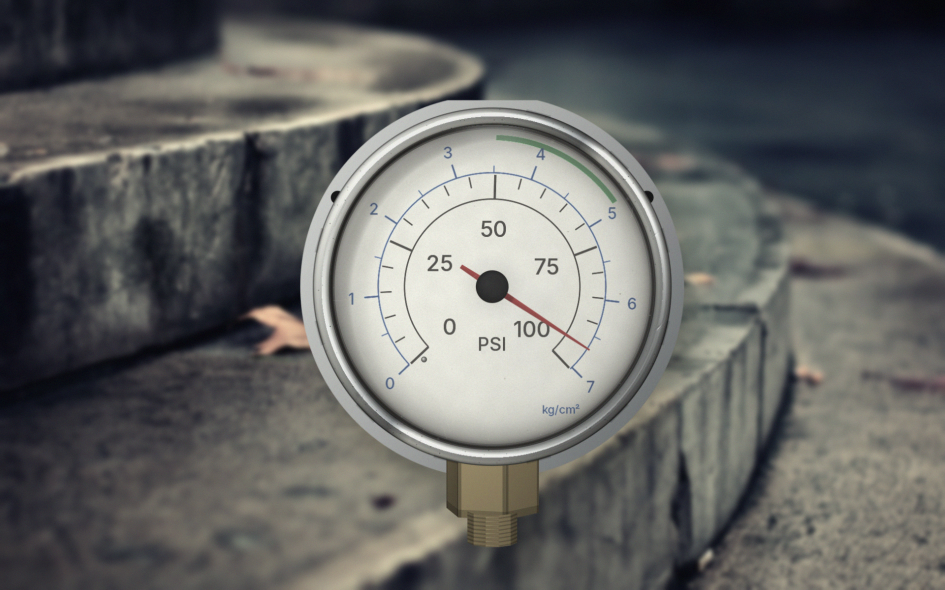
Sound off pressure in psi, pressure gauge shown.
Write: 95 psi
